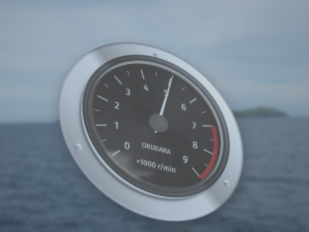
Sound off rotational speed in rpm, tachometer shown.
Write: 5000 rpm
